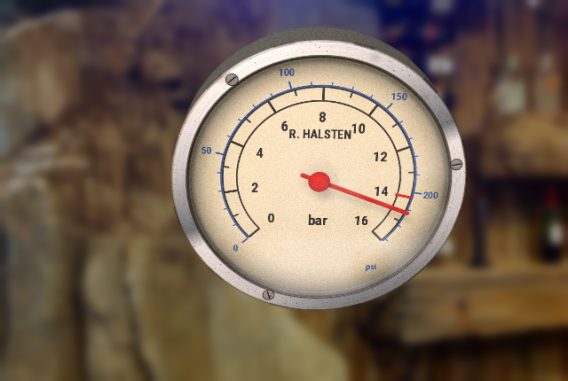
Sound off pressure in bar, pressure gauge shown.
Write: 14.5 bar
